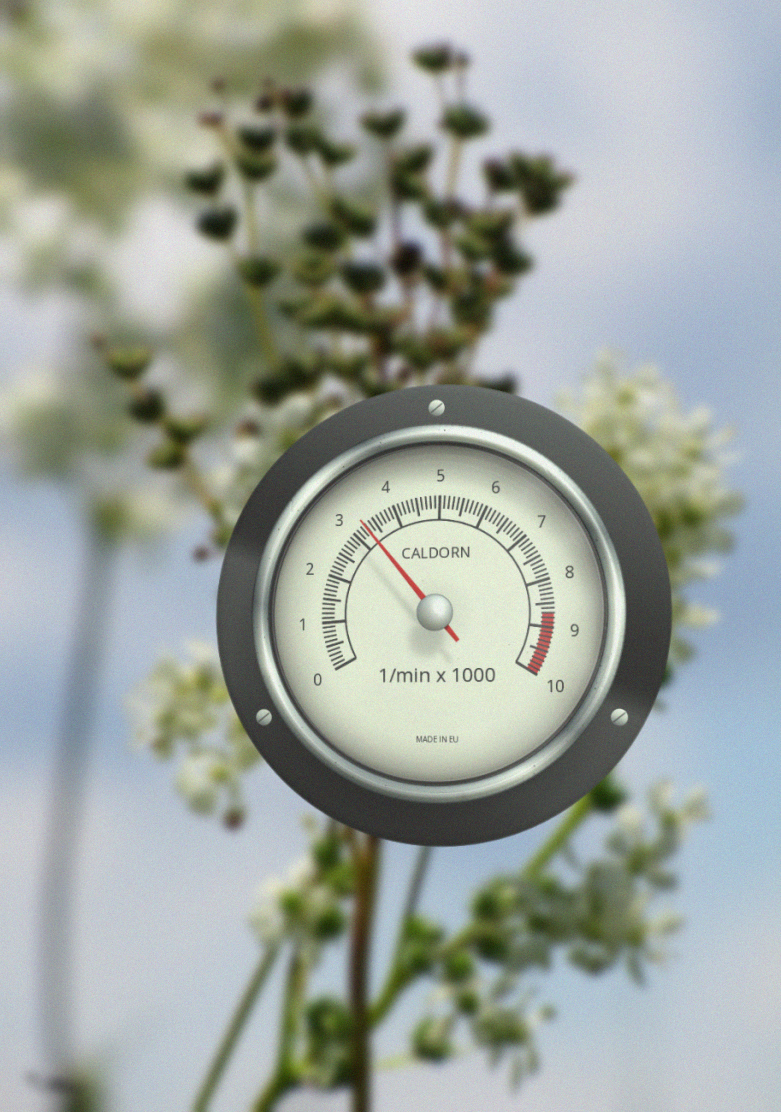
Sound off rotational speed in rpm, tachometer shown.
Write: 3300 rpm
